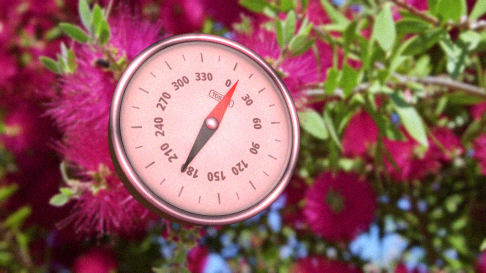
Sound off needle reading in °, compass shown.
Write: 7.5 °
